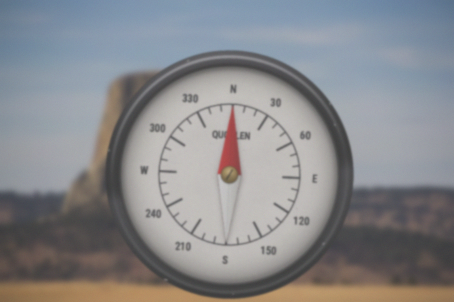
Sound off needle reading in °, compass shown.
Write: 0 °
